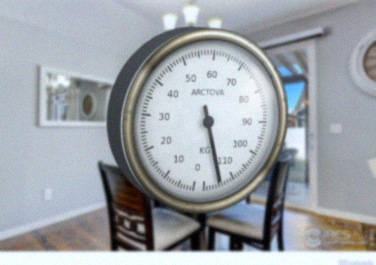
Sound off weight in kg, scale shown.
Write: 115 kg
